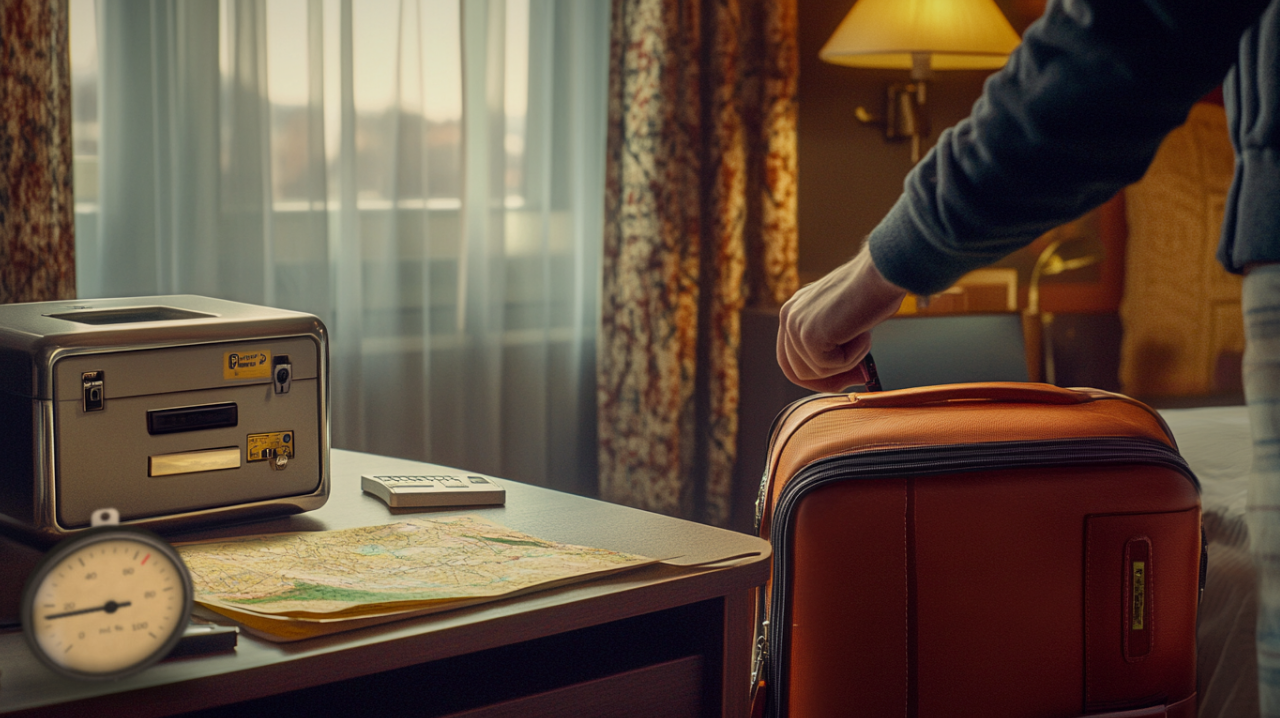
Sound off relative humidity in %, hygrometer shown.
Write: 16 %
